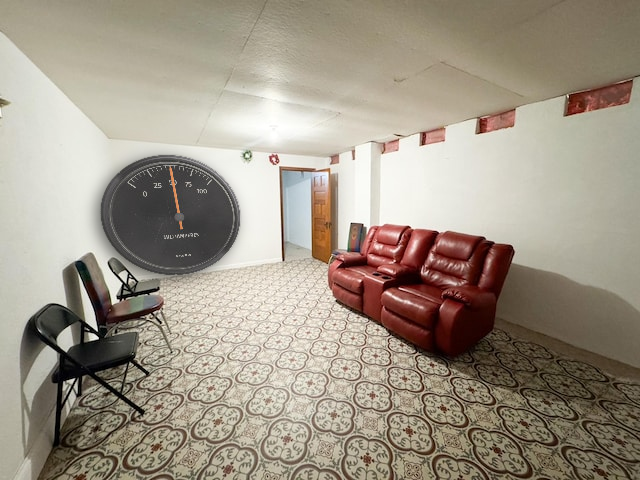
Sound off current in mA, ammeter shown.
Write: 50 mA
